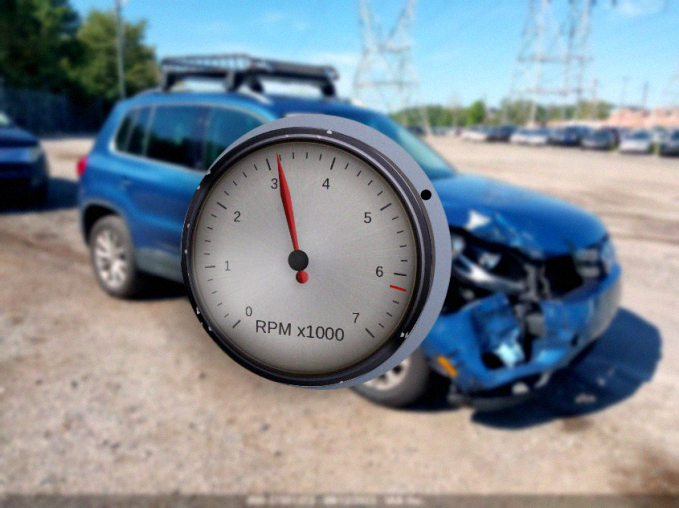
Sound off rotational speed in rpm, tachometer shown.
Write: 3200 rpm
